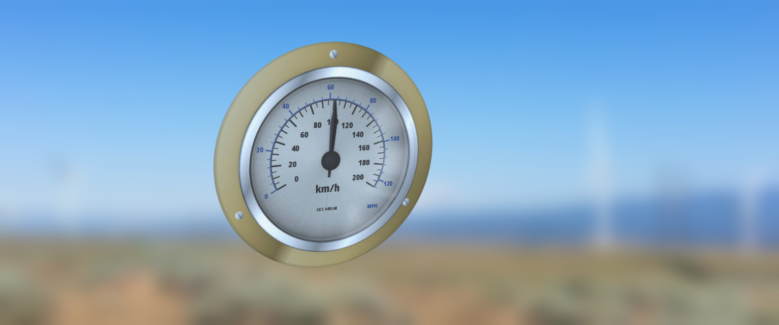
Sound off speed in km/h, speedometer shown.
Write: 100 km/h
